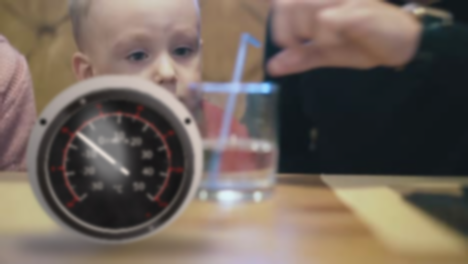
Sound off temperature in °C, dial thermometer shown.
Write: -5 °C
